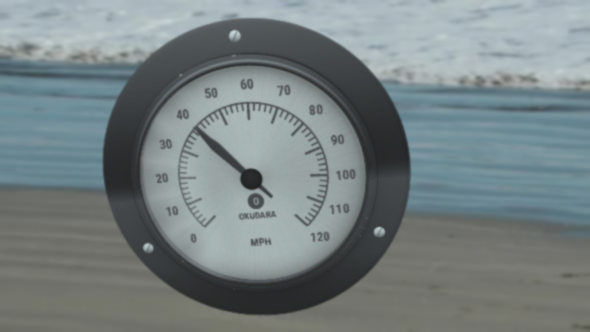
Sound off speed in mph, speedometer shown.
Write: 40 mph
